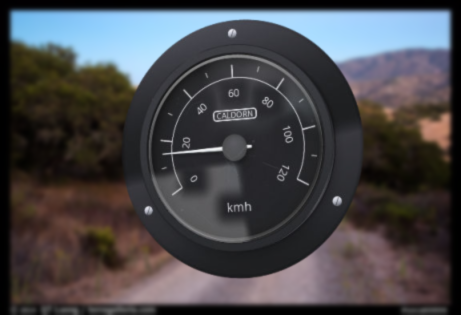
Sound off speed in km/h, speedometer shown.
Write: 15 km/h
